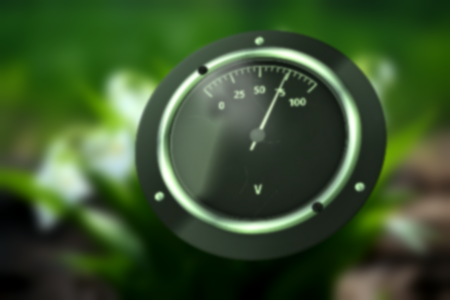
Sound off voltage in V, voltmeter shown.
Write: 75 V
